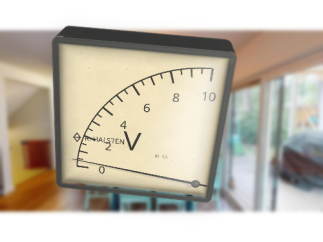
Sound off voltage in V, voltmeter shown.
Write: 0.5 V
